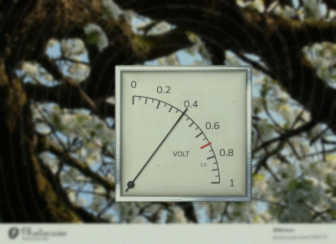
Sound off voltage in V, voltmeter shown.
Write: 0.4 V
